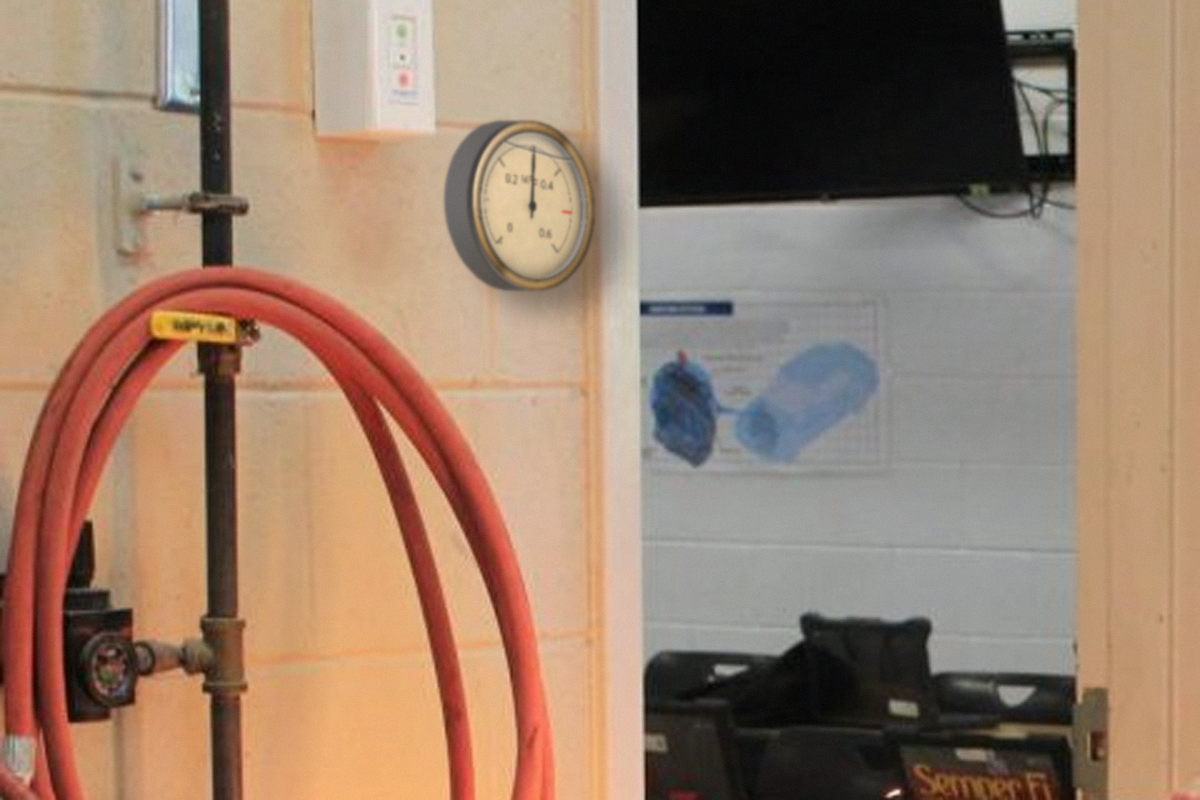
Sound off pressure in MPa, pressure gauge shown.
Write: 0.3 MPa
